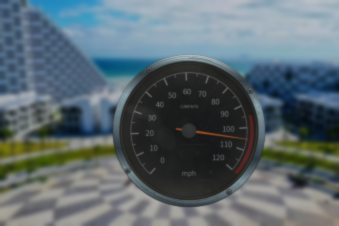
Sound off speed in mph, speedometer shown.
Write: 105 mph
